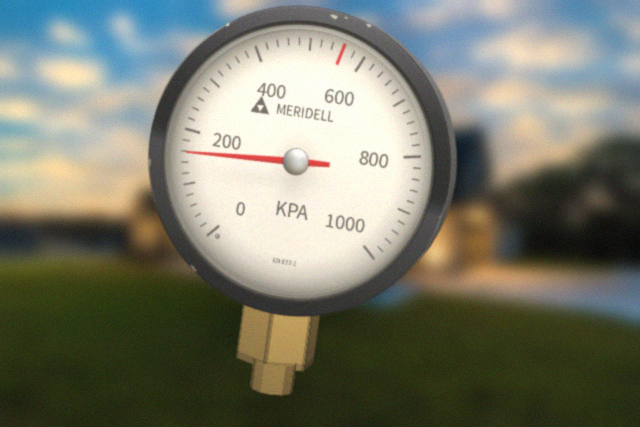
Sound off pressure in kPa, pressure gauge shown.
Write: 160 kPa
